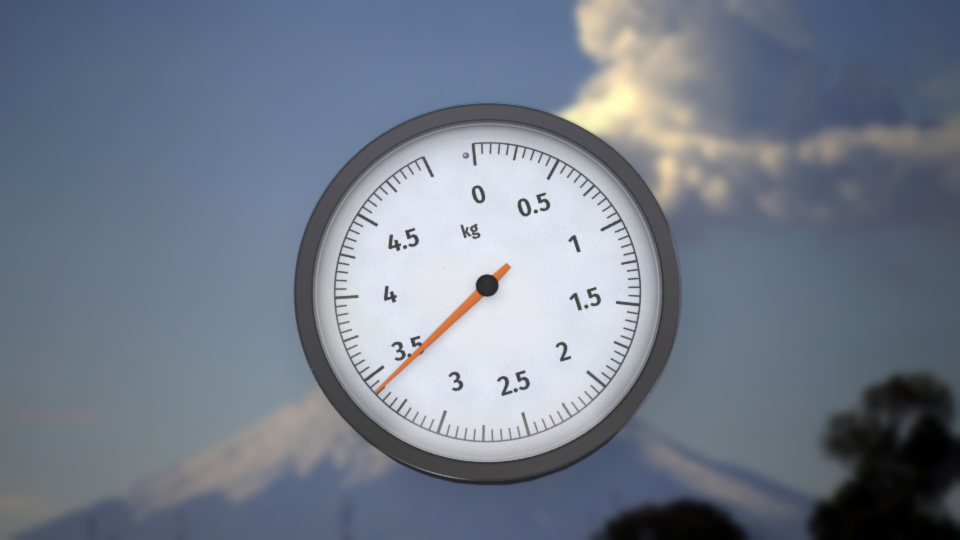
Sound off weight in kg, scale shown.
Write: 3.4 kg
